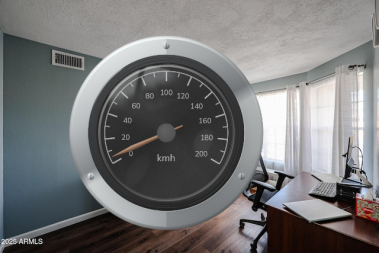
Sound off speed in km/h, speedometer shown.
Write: 5 km/h
